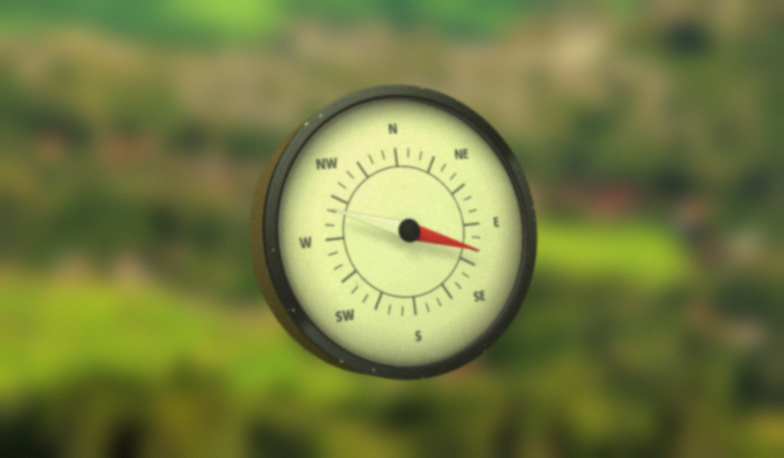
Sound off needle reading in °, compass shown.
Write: 110 °
